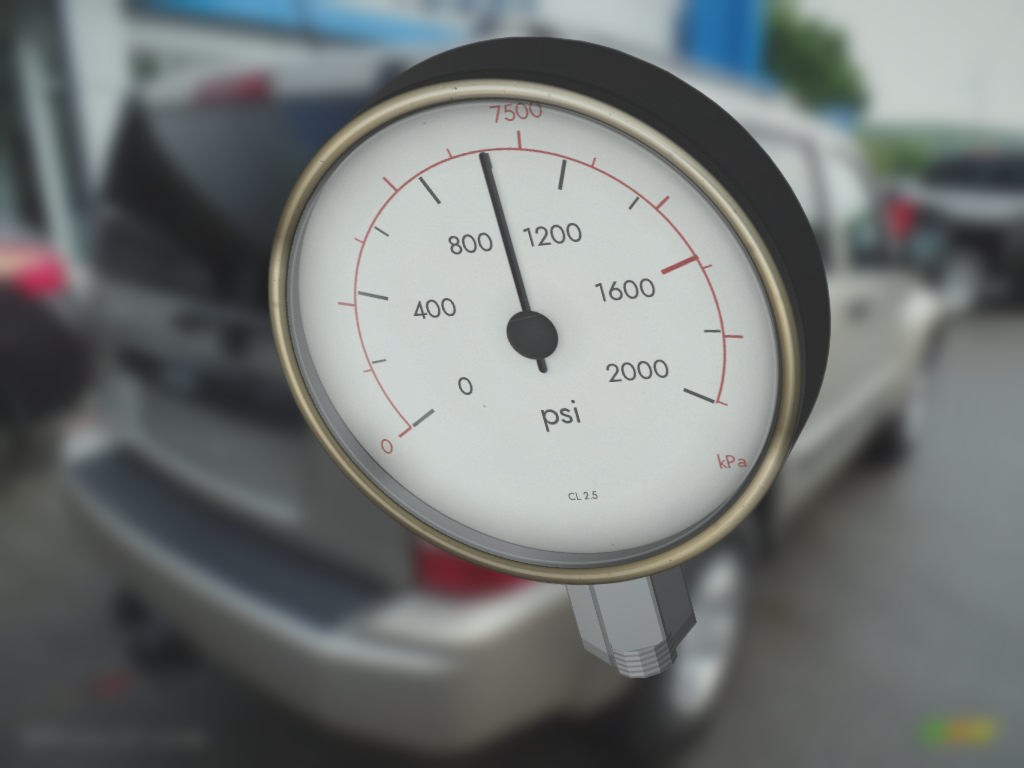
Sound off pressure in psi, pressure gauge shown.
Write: 1000 psi
